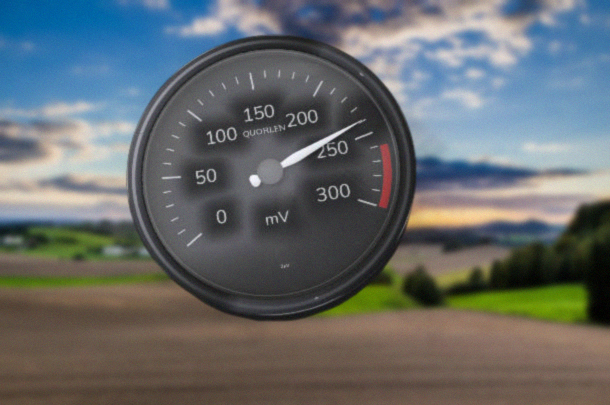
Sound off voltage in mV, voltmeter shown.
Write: 240 mV
